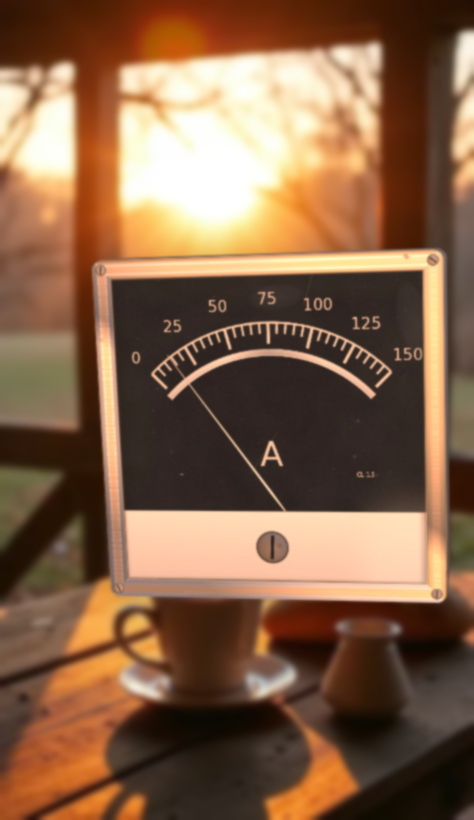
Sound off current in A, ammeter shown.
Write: 15 A
